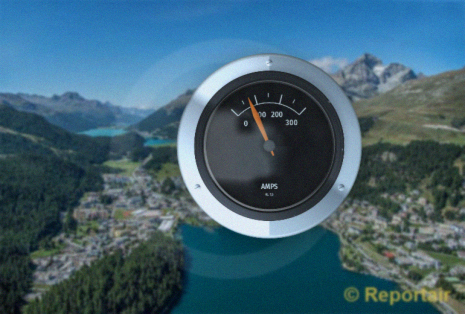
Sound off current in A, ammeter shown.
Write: 75 A
